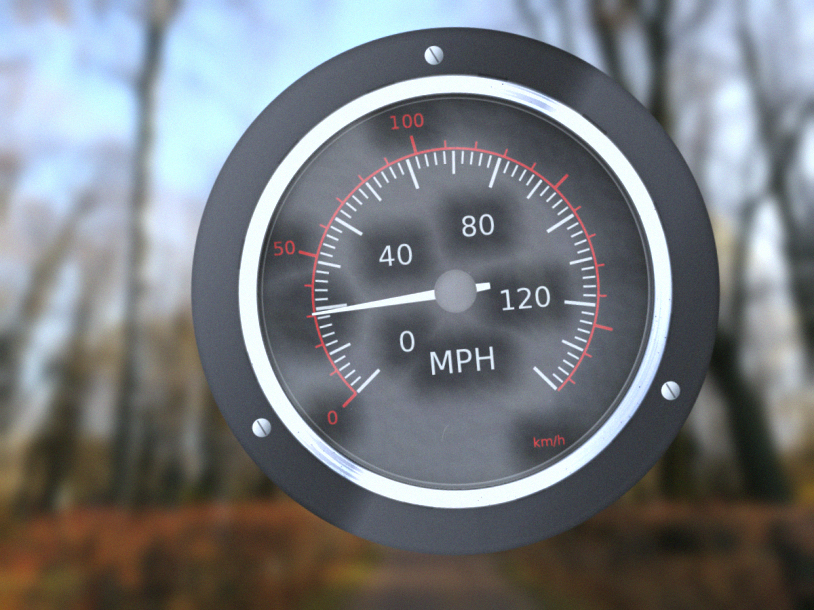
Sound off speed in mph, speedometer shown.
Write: 19 mph
